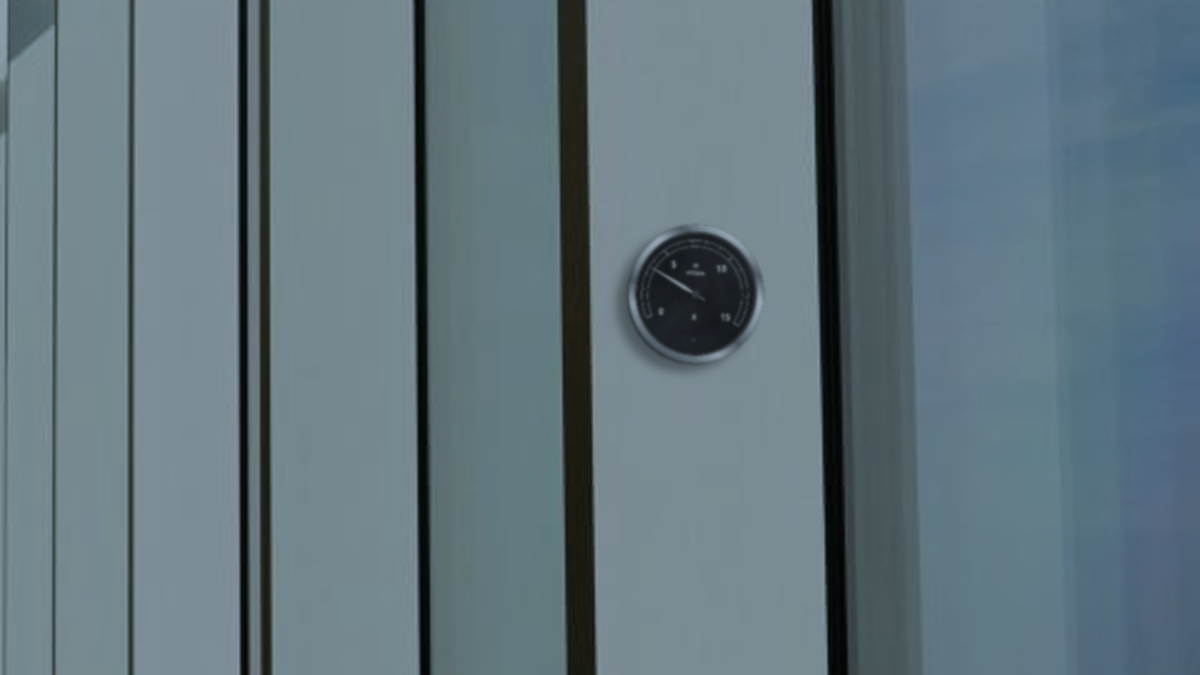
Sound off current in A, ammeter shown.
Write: 3.5 A
